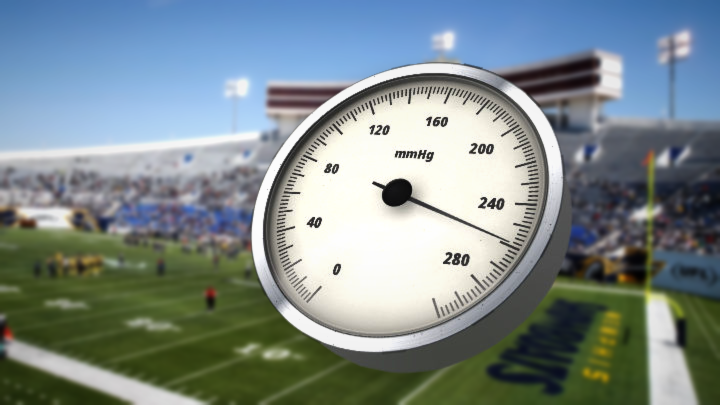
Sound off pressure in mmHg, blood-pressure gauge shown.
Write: 260 mmHg
